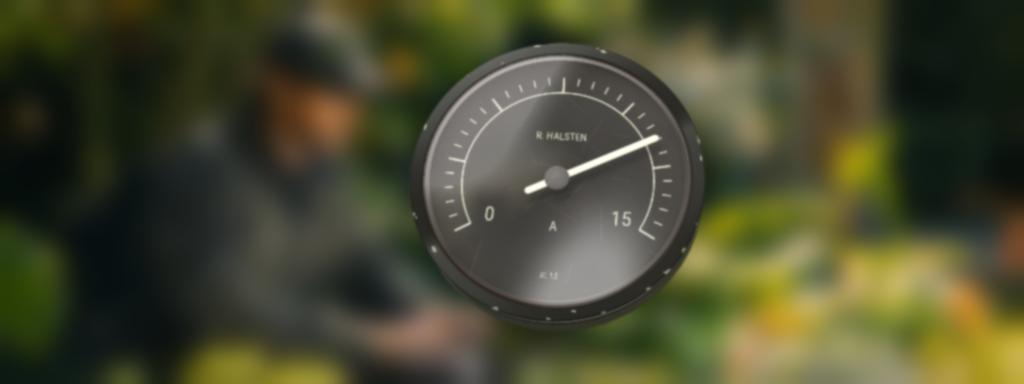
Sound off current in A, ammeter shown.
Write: 11.5 A
